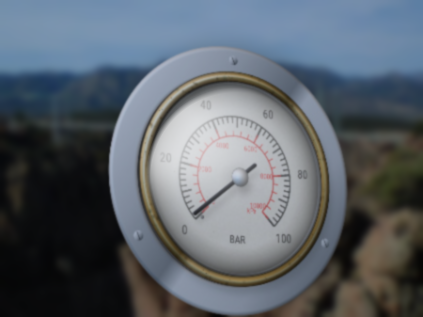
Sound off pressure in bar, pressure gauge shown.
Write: 2 bar
